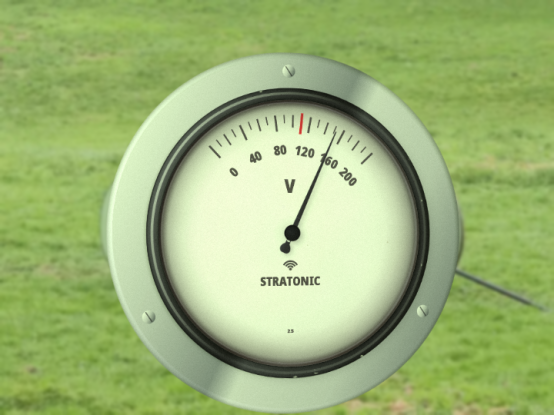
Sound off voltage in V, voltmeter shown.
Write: 150 V
